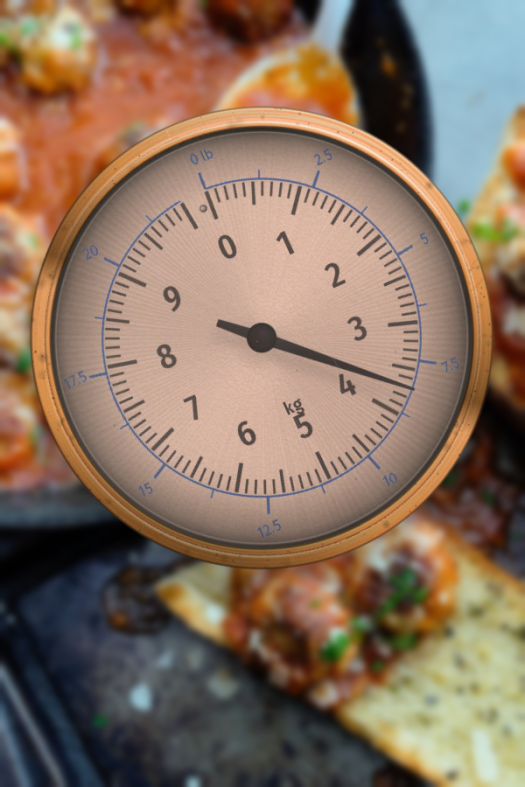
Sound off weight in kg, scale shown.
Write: 3.7 kg
